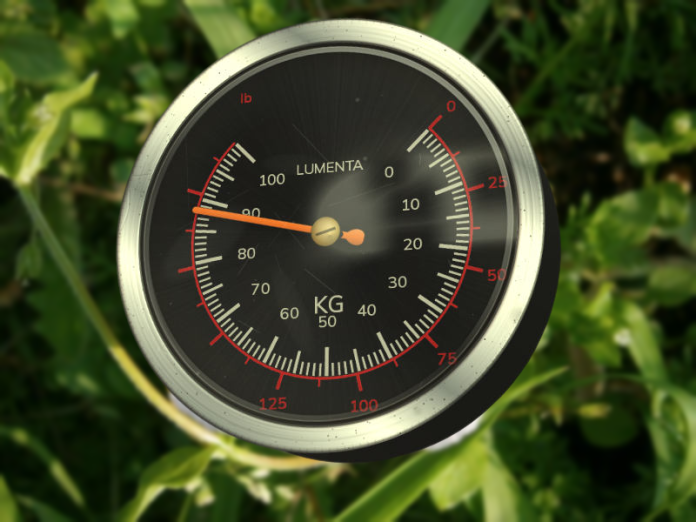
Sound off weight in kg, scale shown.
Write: 88 kg
